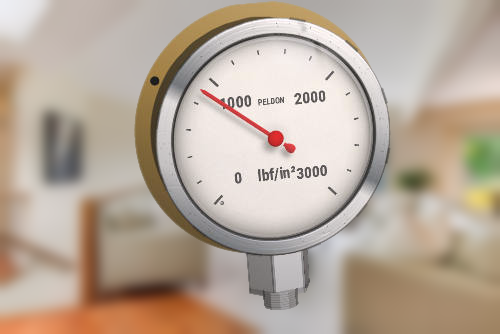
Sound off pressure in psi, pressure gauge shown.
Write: 900 psi
